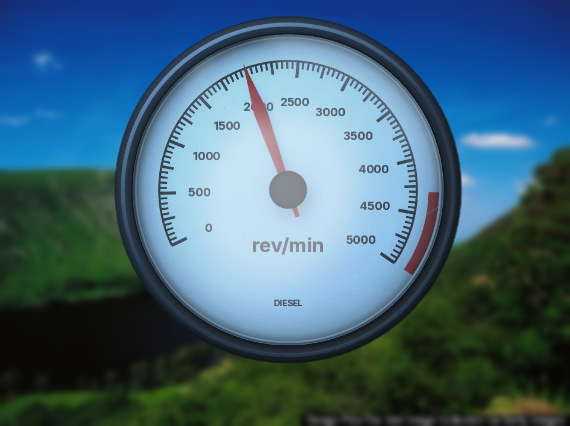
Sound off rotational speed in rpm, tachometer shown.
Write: 2000 rpm
